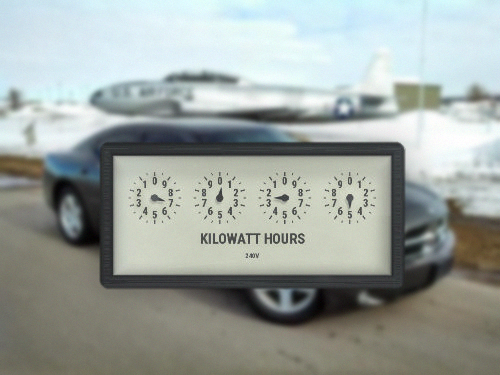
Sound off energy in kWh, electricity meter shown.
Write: 7025 kWh
